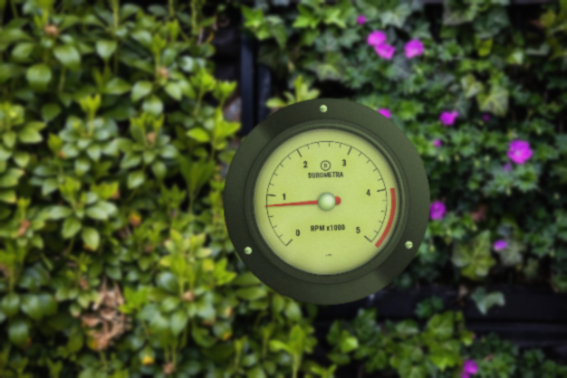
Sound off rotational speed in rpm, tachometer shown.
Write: 800 rpm
